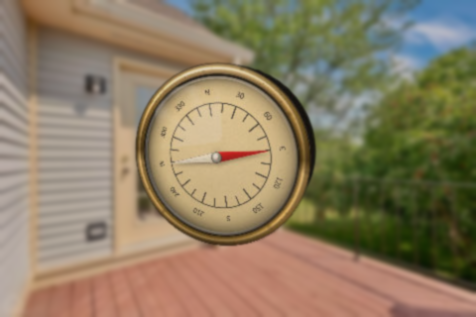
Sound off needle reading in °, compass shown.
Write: 90 °
